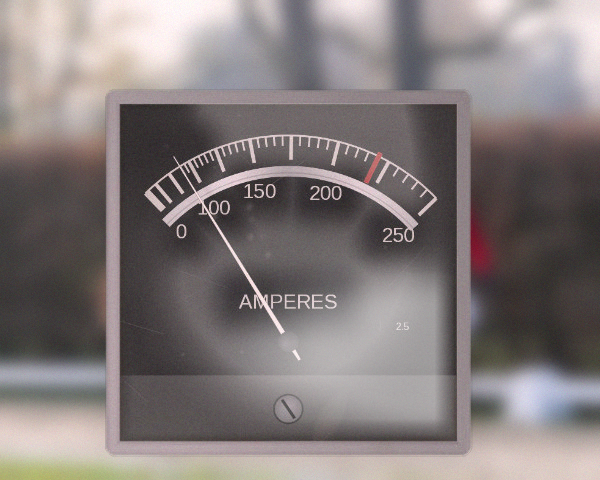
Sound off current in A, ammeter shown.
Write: 90 A
